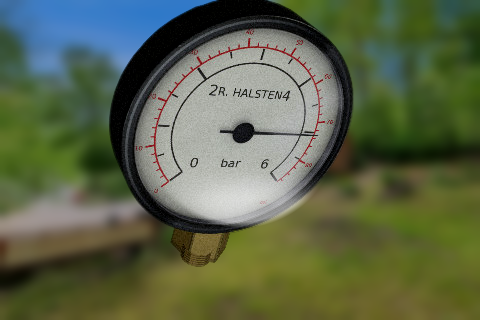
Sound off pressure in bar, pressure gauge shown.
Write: 5 bar
